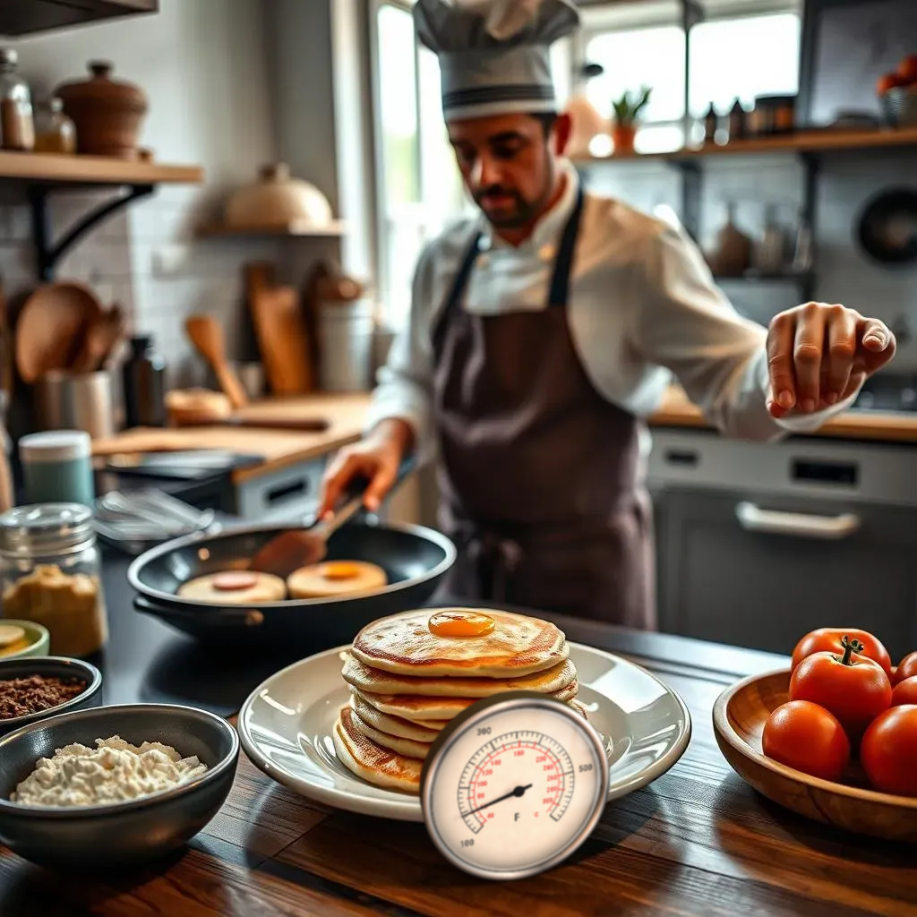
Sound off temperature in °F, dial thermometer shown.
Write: 150 °F
